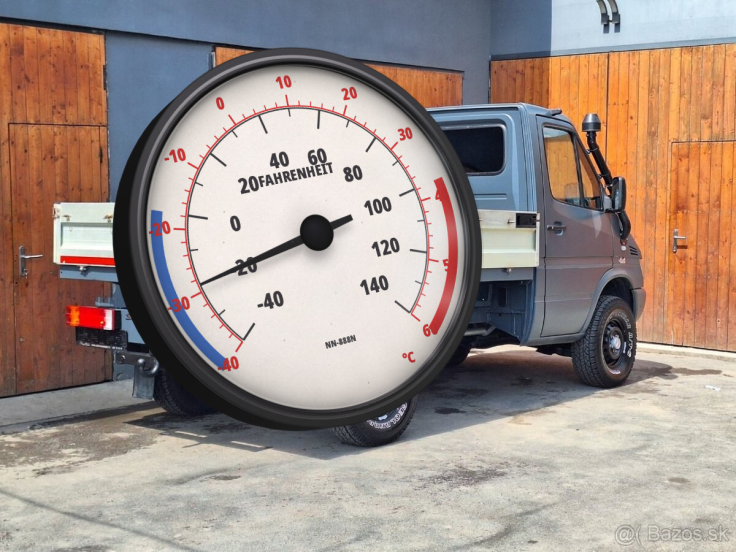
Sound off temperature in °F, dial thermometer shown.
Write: -20 °F
